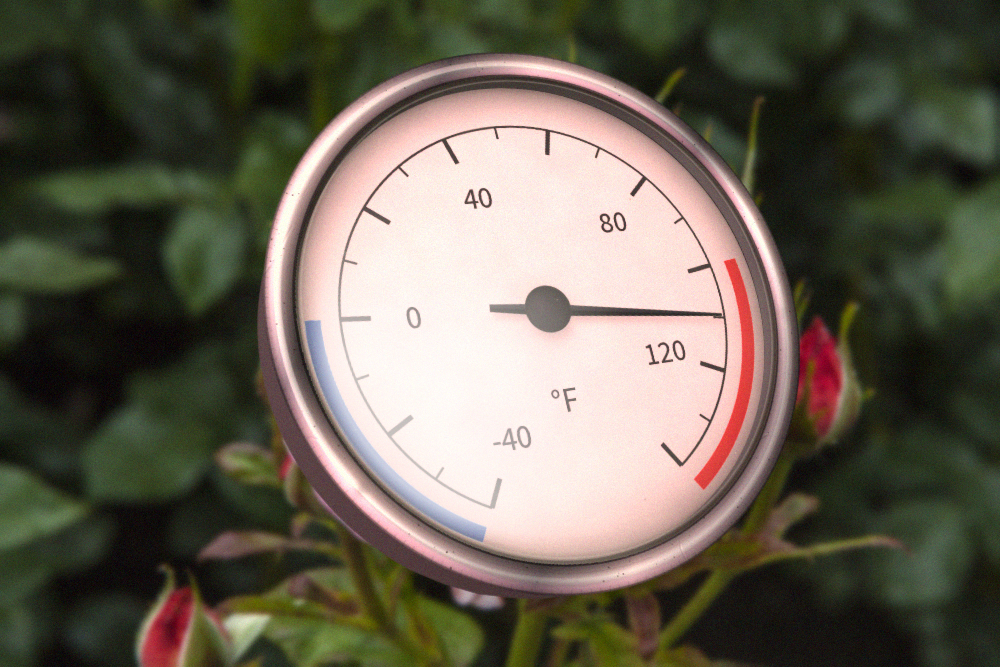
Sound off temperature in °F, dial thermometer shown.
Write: 110 °F
